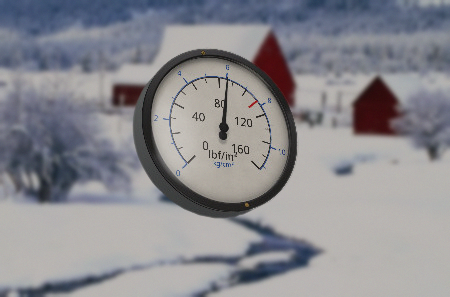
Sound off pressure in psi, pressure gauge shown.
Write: 85 psi
